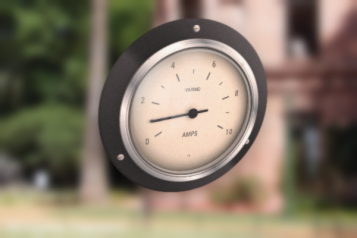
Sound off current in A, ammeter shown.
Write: 1 A
